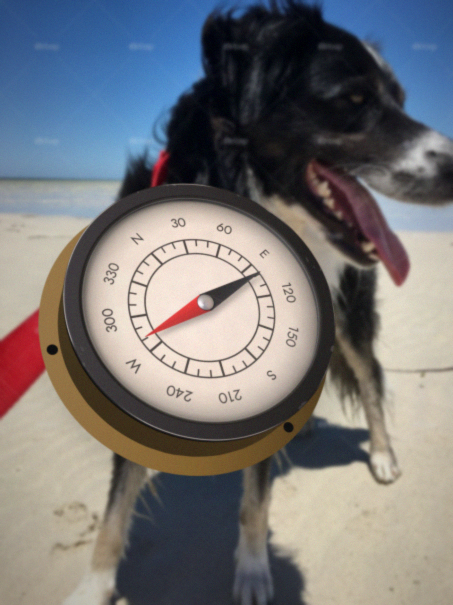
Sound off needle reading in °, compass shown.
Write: 280 °
